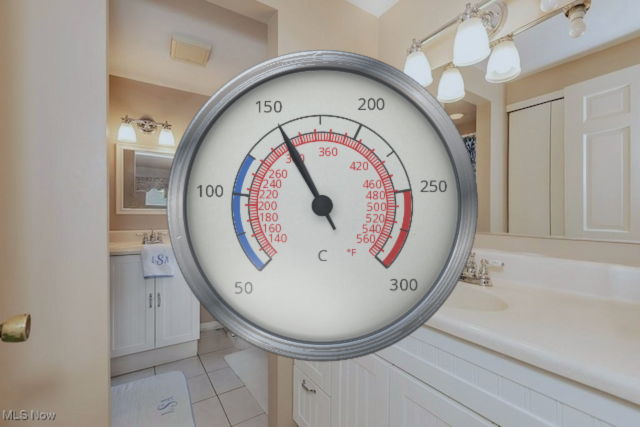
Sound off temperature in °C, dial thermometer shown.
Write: 150 °C
